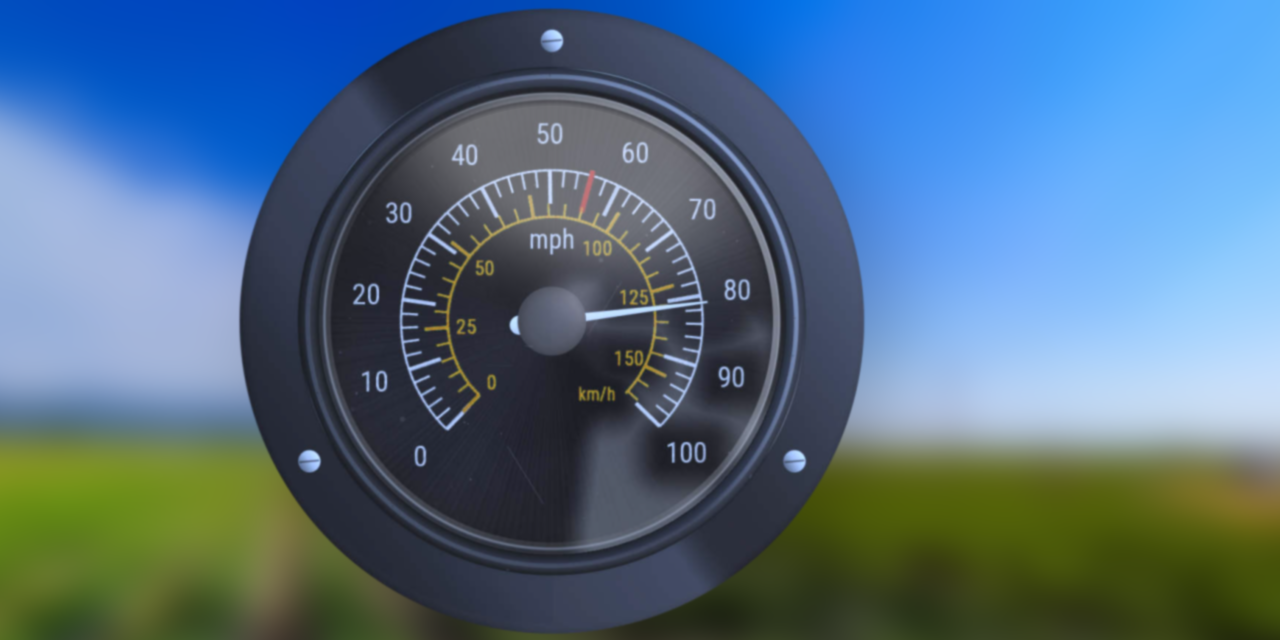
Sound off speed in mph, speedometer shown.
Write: 81 mph
